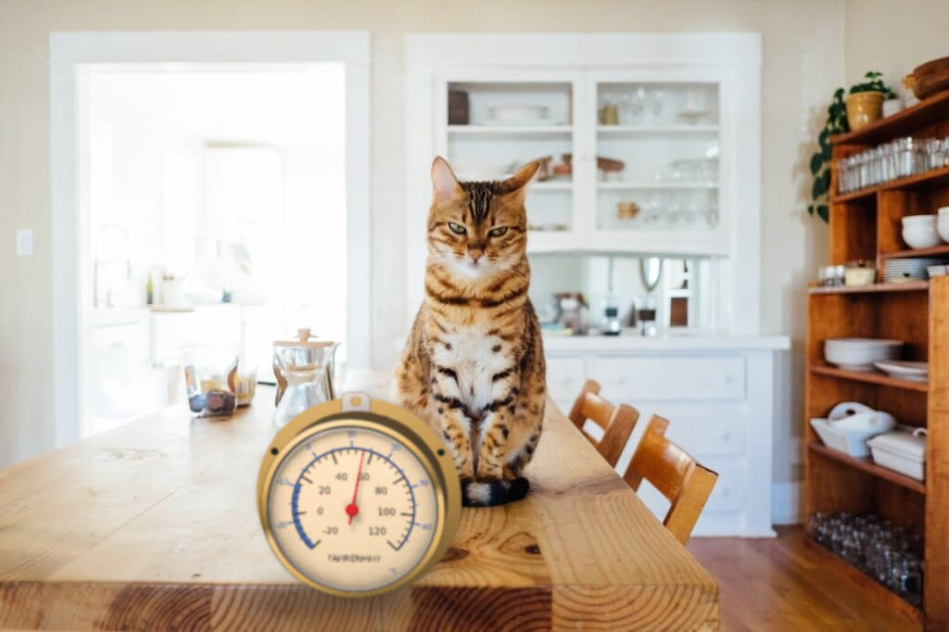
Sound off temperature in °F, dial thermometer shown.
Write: 56 °F
